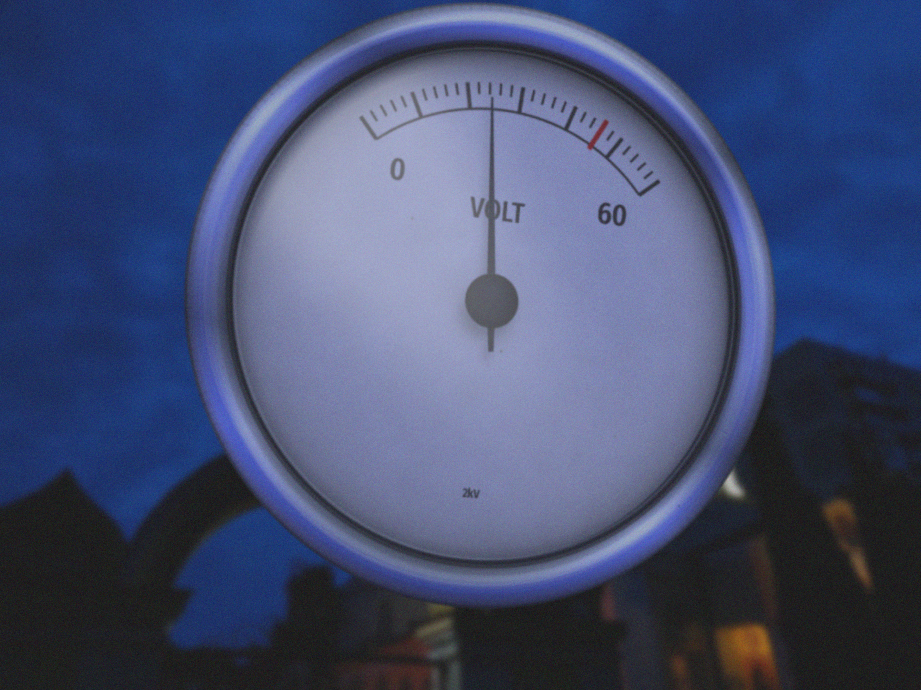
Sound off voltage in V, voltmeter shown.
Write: 24 V
